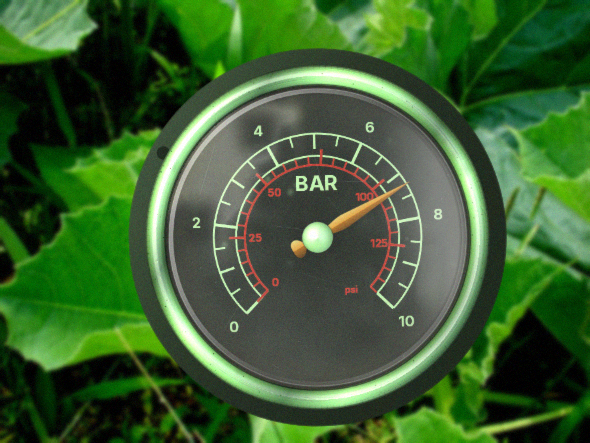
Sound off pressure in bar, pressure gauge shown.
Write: 7.25 bar
